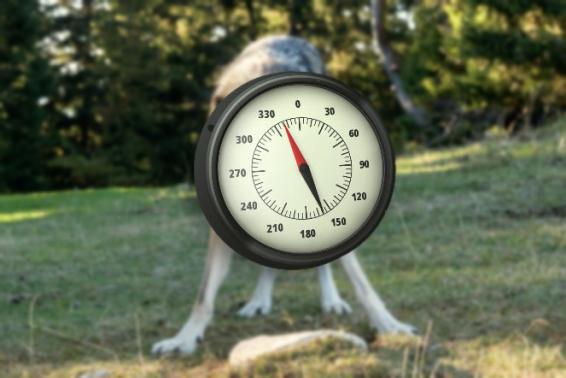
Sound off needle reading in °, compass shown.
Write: 340 °
